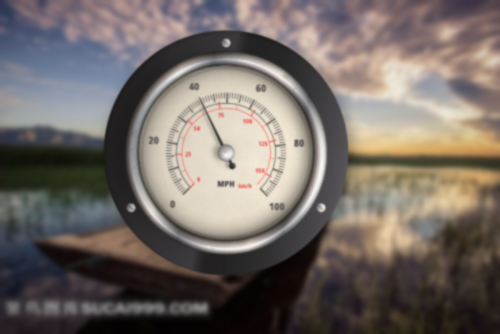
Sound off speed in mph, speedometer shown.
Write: 40 mph
